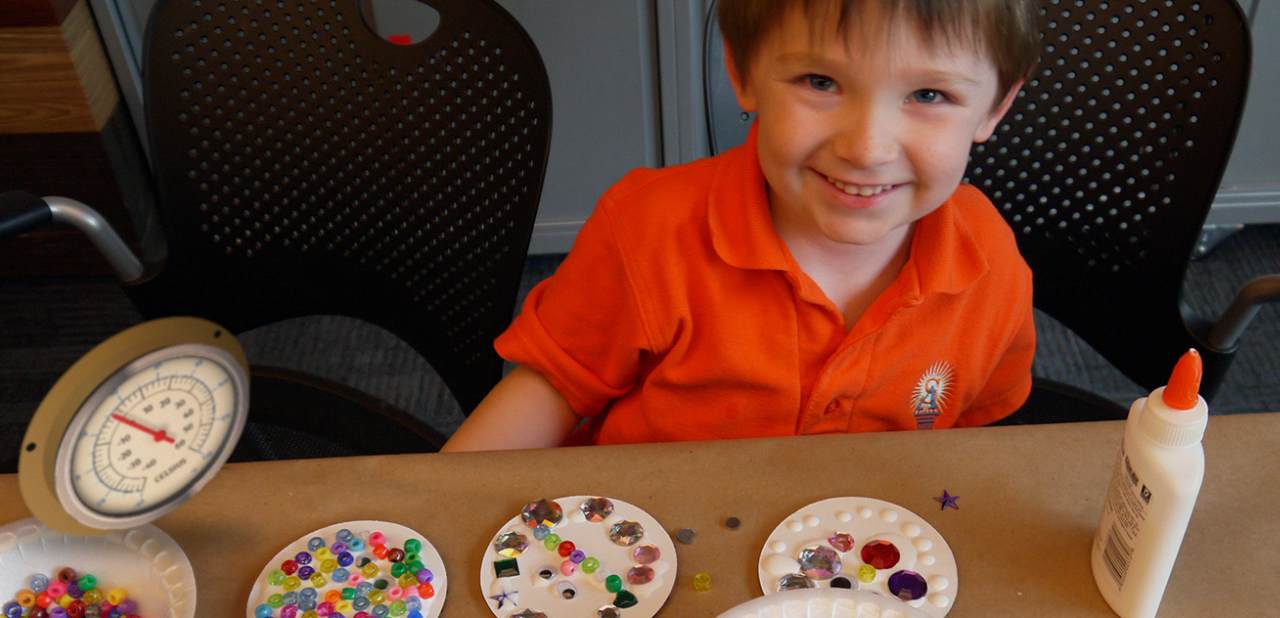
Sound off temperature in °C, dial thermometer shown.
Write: 0 °C
